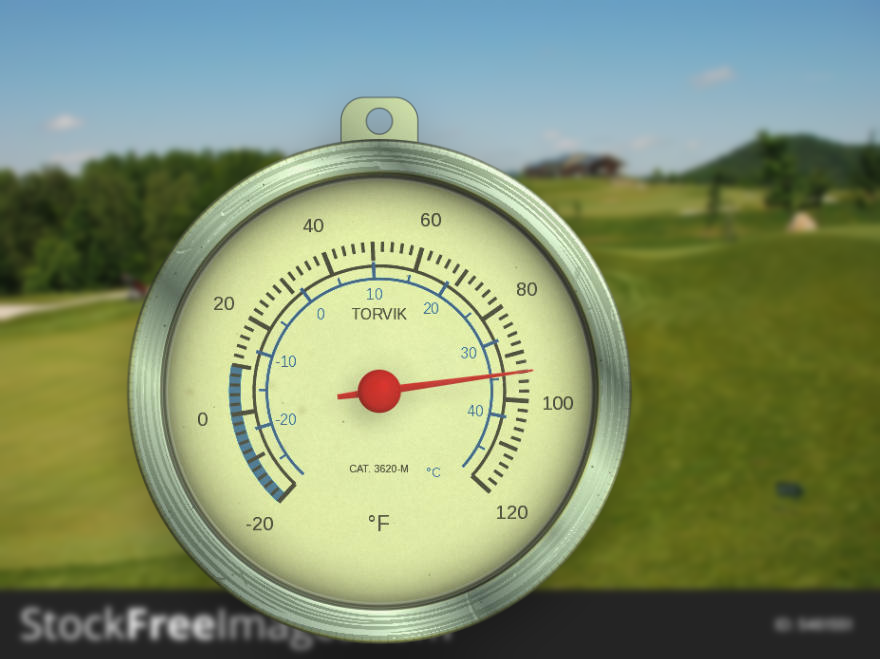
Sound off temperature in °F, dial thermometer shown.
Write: 94 °F
